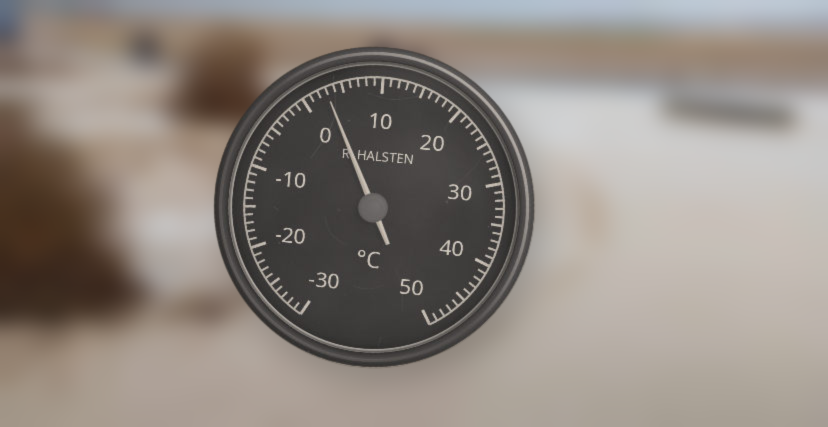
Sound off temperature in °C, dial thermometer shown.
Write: 3 °C
